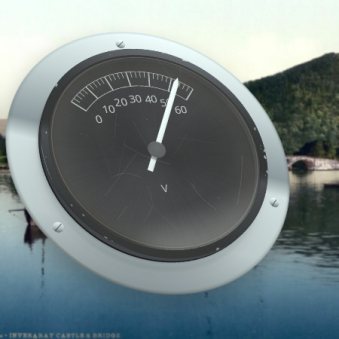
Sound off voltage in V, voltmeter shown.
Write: 52 V
